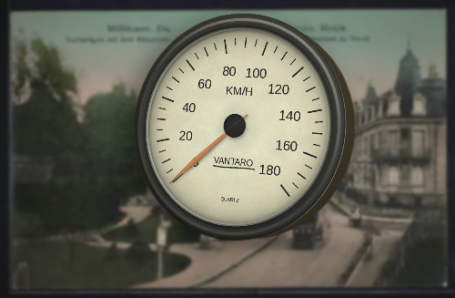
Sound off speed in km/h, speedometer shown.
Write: 0 km/h
